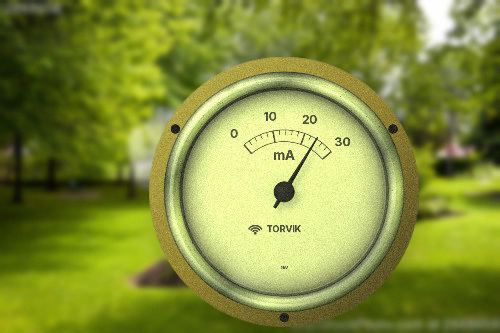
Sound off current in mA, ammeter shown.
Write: 24 mA
